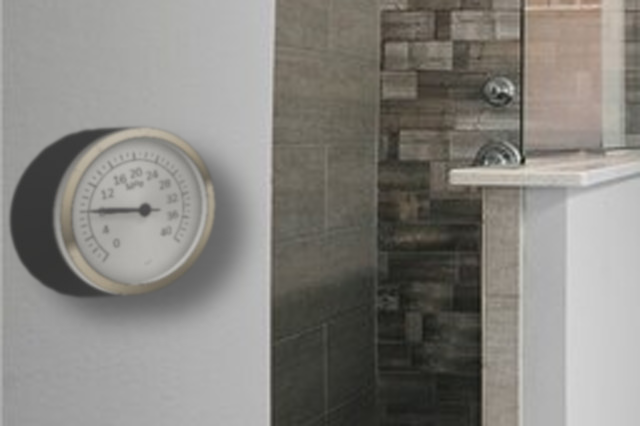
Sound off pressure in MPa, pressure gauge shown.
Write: 8 MPa
